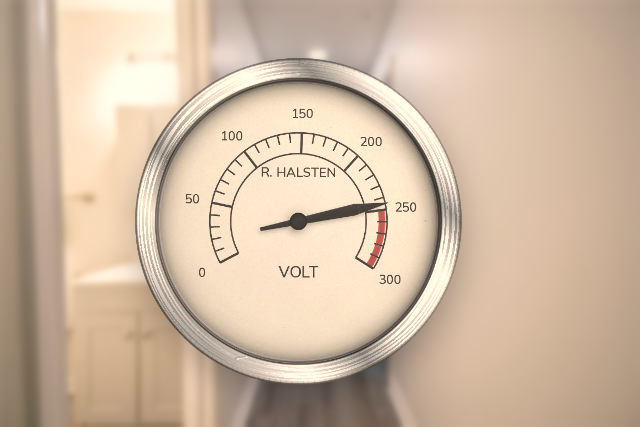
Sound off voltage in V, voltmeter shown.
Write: 245 V
